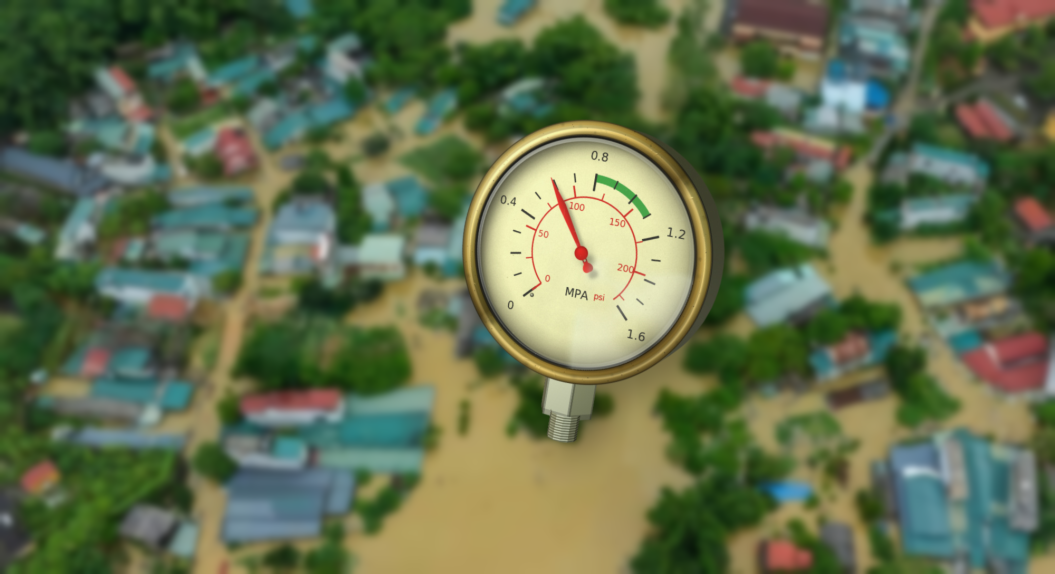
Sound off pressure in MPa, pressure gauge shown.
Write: 0.6 MPa
